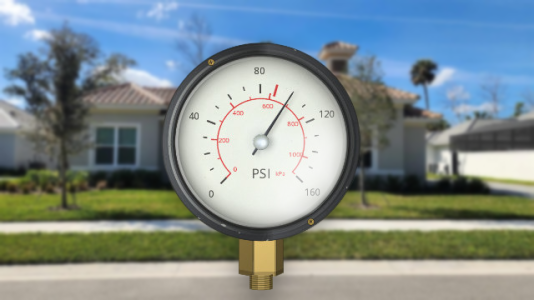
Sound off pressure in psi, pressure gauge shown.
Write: 100 psi
